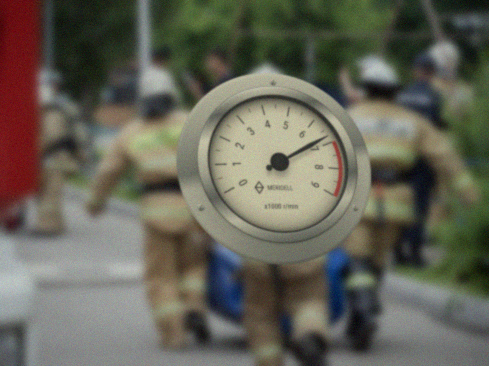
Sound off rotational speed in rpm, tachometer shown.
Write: 6750 rpm
